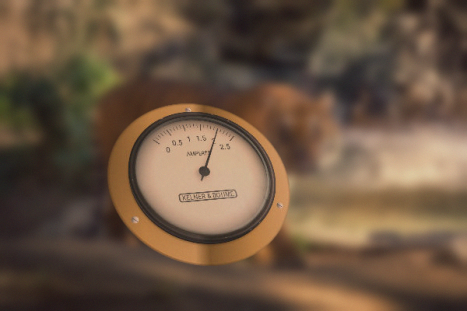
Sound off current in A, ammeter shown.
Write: 2 A
